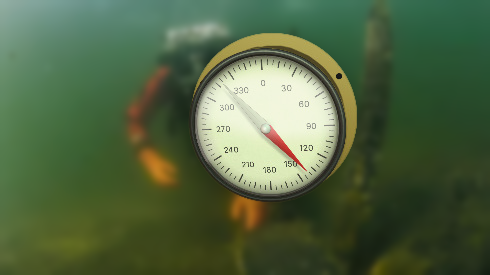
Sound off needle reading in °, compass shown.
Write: 140 °
